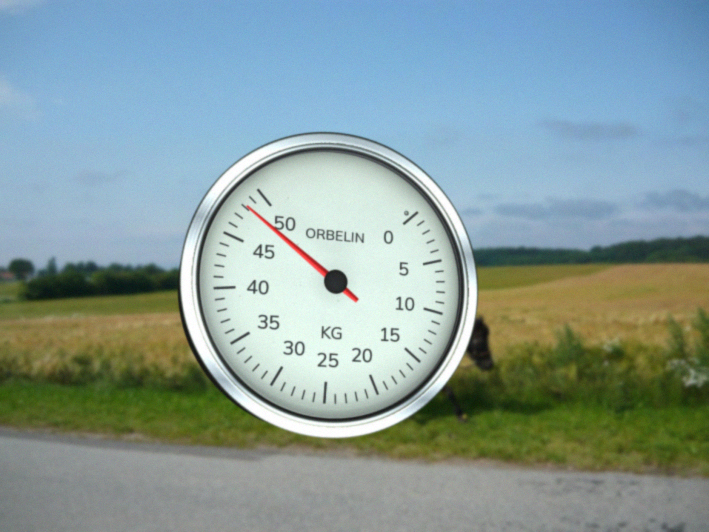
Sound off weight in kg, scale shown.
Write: 48 kg
